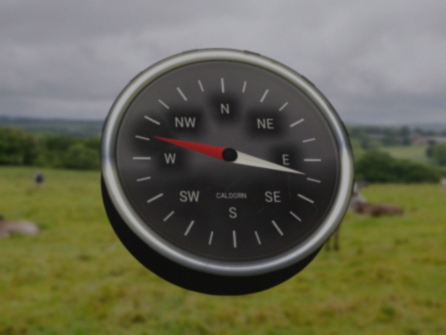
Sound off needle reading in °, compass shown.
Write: 285 °
